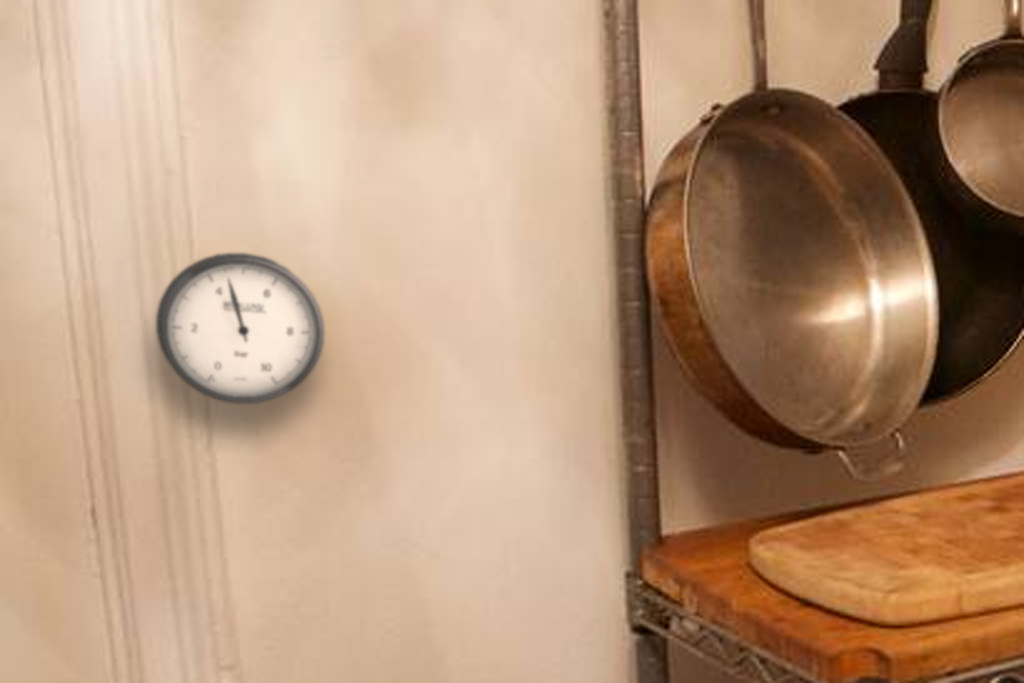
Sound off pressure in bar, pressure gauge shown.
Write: 4.5 bar
